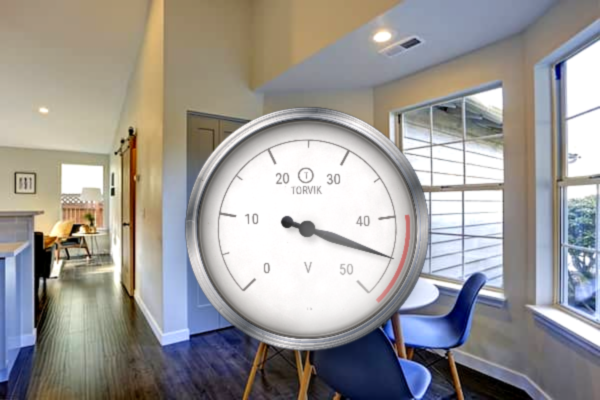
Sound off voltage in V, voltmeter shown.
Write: 45 V
